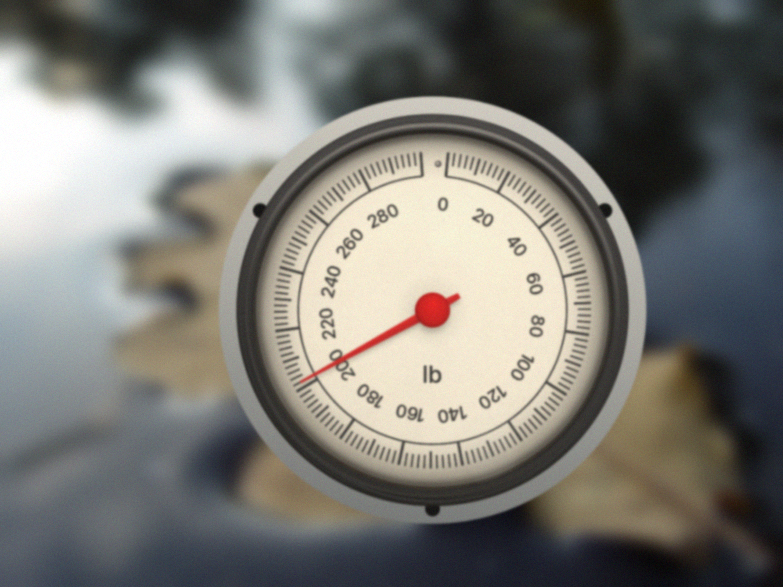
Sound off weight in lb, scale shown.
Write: 202 lb
